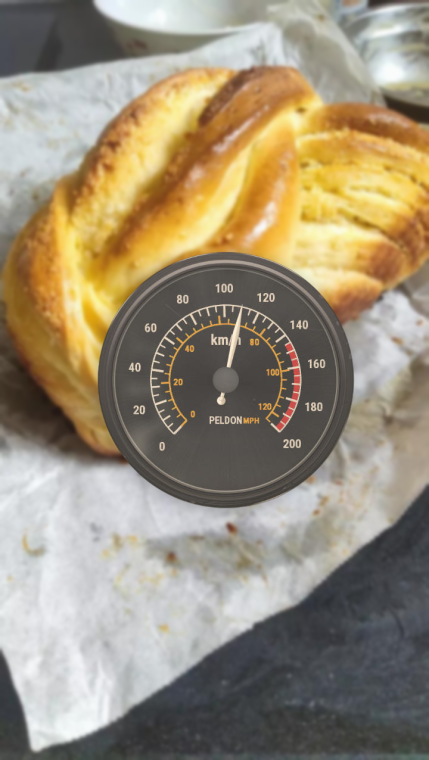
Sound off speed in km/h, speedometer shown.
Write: 110 km/h
